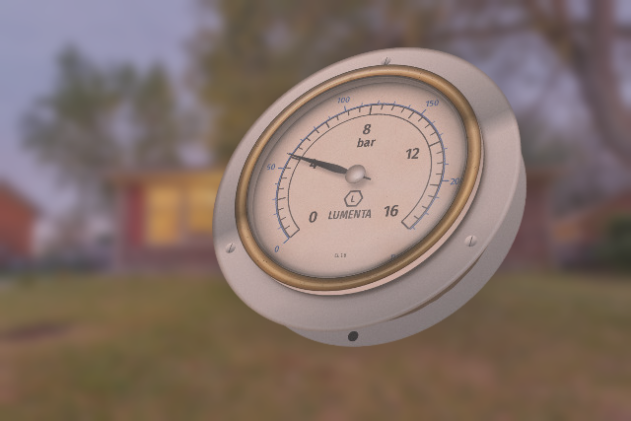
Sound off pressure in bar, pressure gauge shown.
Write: 4 bar
